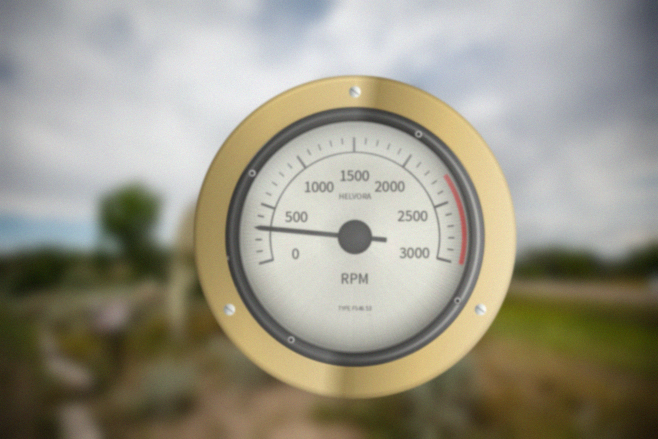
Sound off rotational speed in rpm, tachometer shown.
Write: 300 rpm
